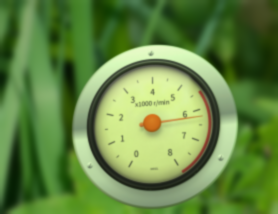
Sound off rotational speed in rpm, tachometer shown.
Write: 6250 rpm
